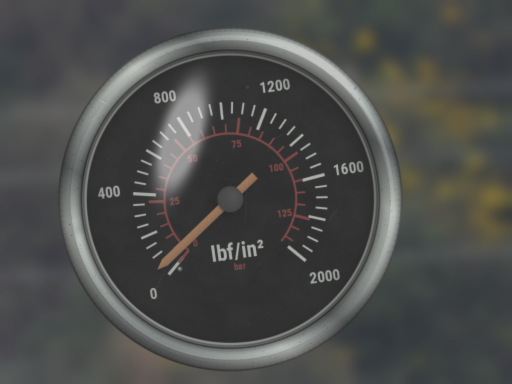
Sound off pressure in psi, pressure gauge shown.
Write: 50 psi
